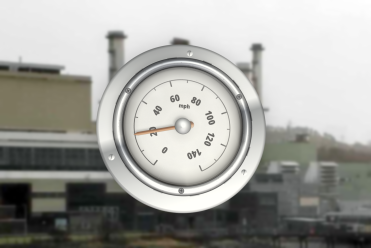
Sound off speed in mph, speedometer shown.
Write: 20 mph
